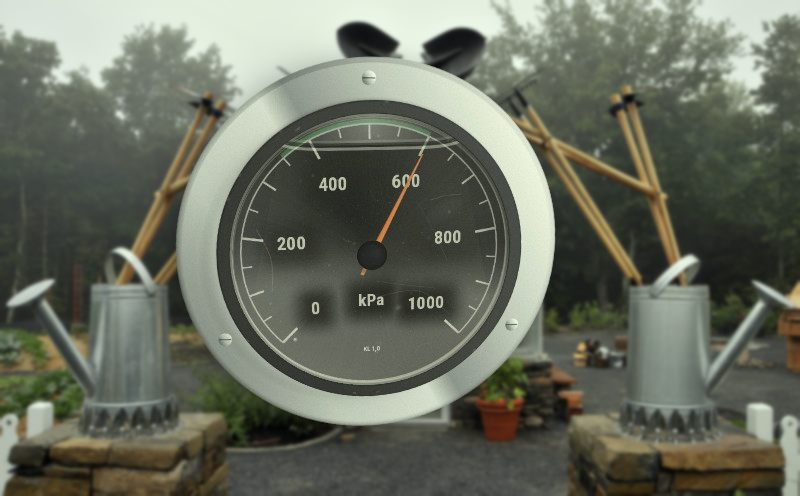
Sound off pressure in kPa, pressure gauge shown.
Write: 600 kPa
